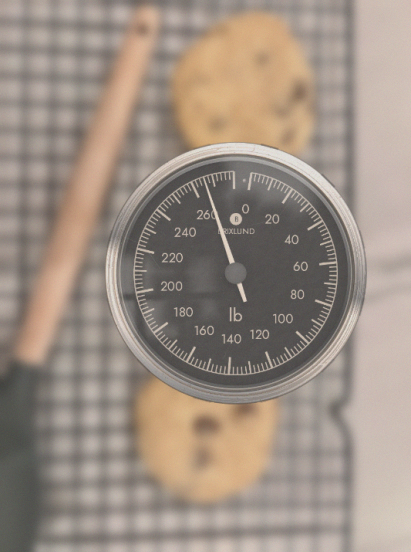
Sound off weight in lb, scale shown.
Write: 266 lb
